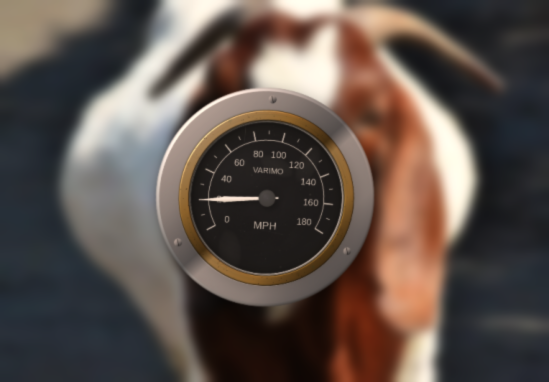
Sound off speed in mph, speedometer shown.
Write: 20 mph
